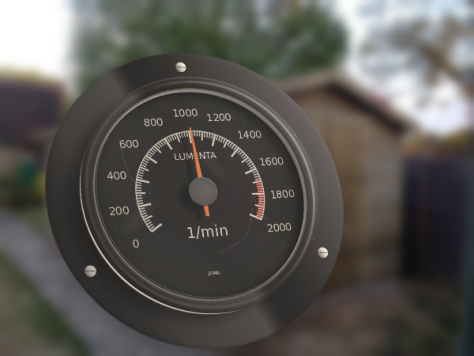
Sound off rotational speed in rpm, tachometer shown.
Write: 1000 rpm
